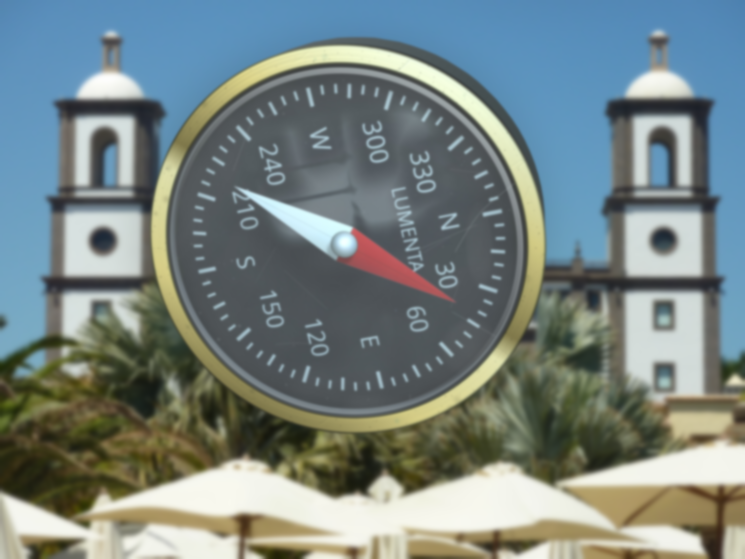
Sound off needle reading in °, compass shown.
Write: 40 °
